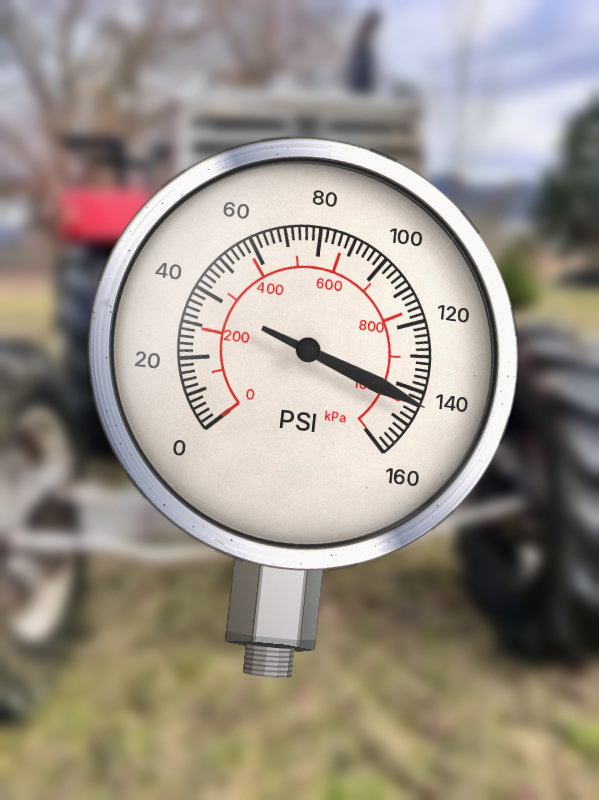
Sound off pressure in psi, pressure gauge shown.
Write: 144 psi
